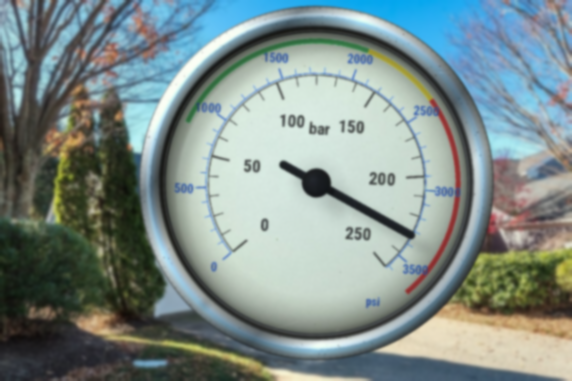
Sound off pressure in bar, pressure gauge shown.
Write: 230 bar
